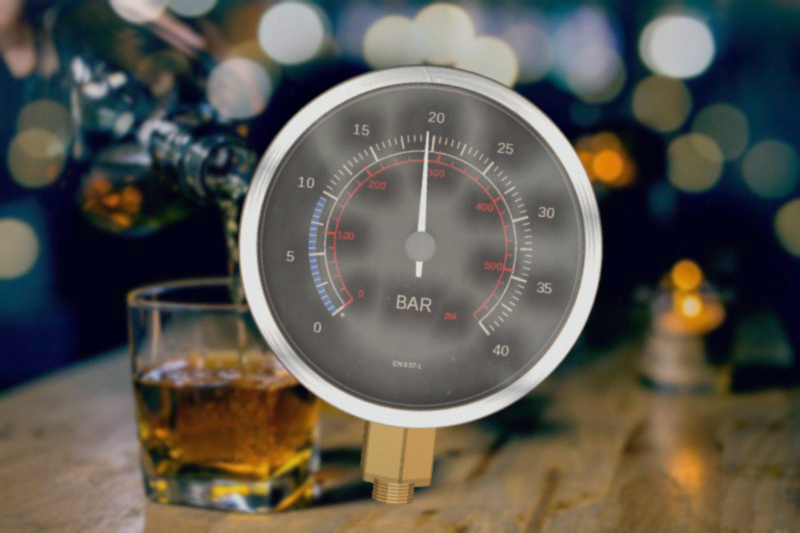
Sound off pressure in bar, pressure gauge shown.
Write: 19.5 bar
